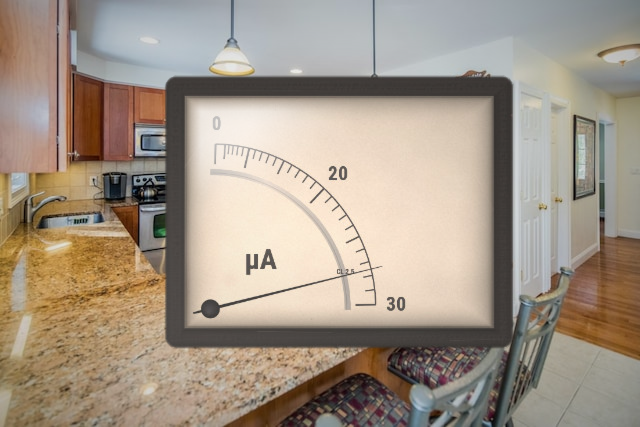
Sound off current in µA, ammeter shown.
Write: 27.5 µA
